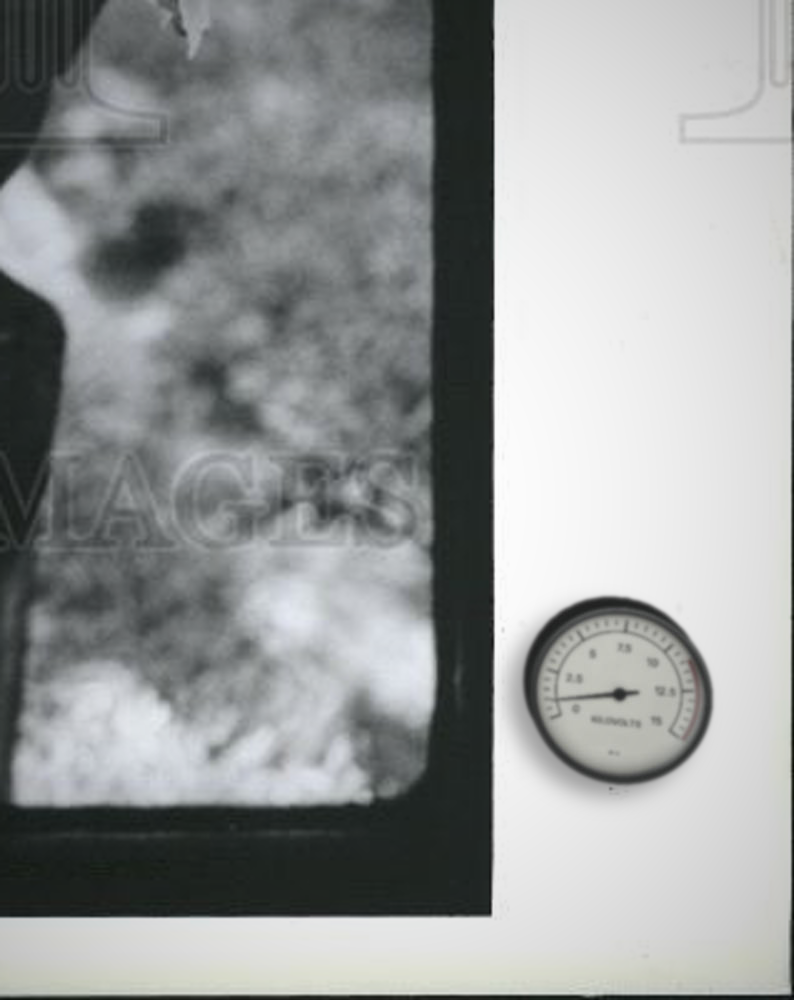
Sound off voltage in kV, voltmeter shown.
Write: 1 kV
